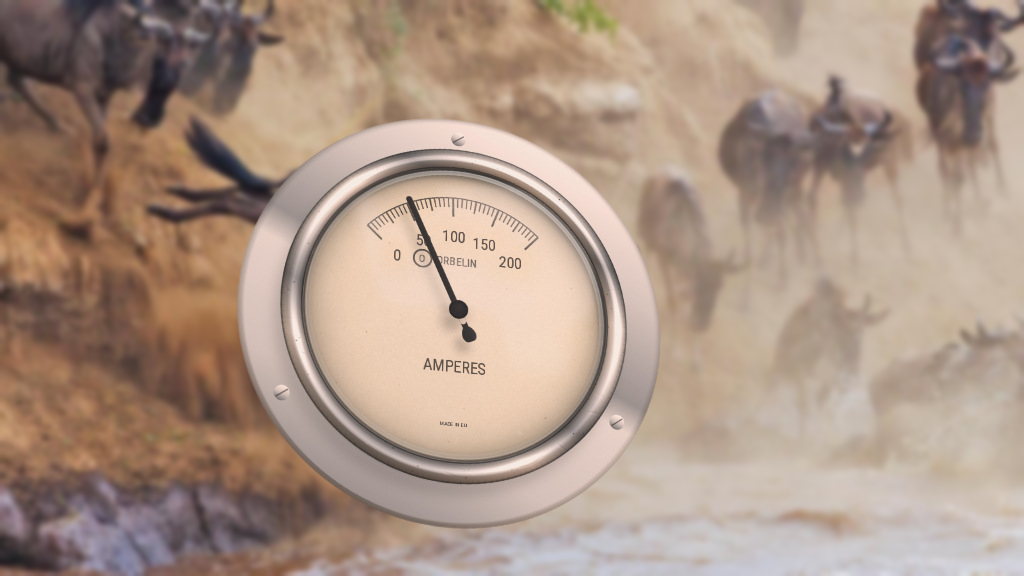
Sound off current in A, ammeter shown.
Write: 50 A
